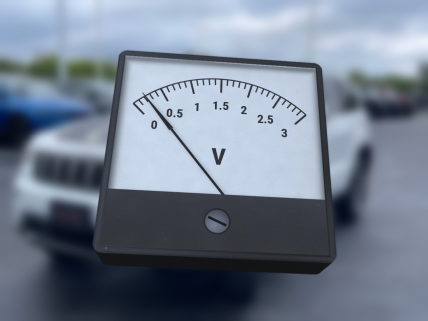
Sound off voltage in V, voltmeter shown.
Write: 0.2 V
